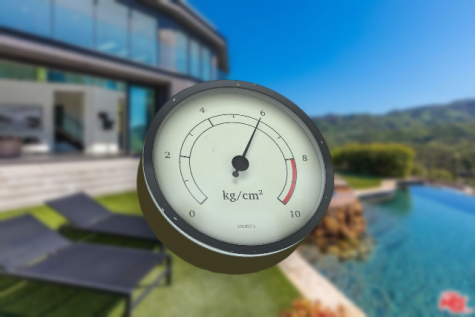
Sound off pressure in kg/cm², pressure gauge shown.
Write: 6 kg/cm²
